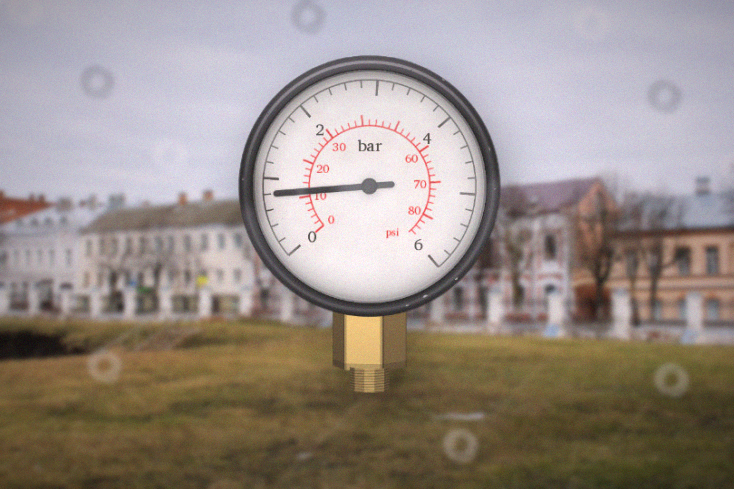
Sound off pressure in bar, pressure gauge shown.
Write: 0.8 bar
